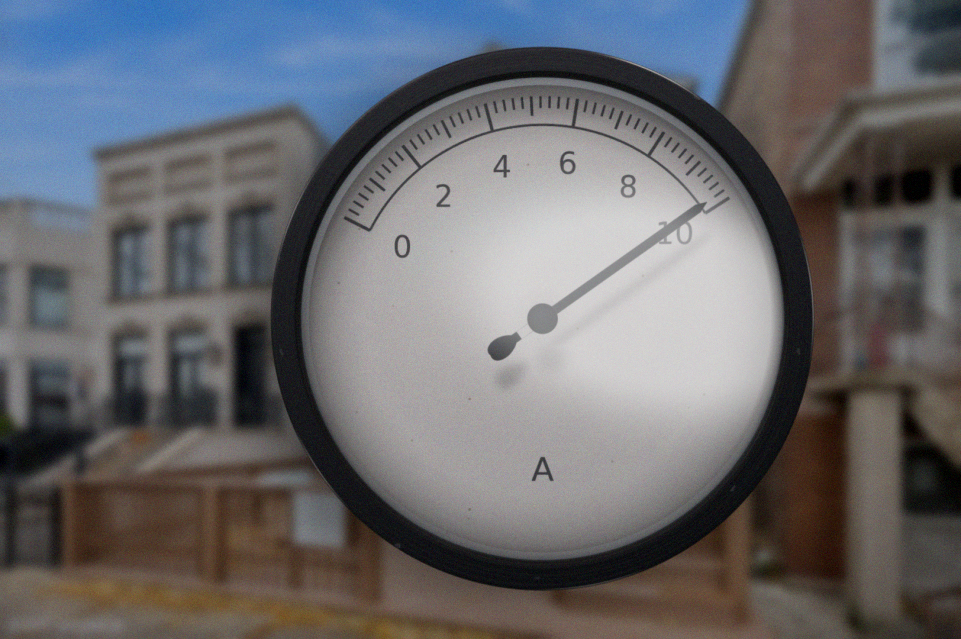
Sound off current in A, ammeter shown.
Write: 9.8 A
